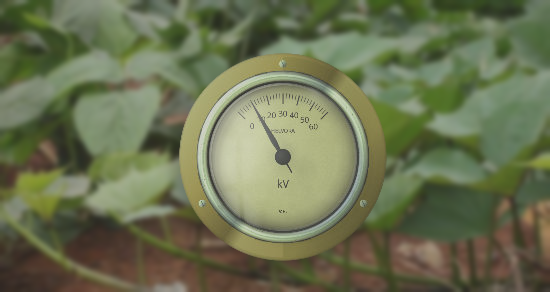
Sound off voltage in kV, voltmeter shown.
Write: 10 kV
